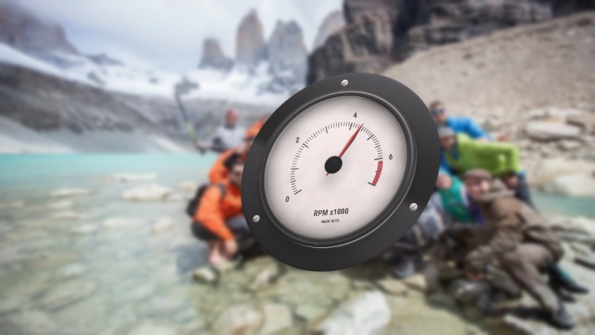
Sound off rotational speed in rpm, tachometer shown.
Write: 4500 rpm
